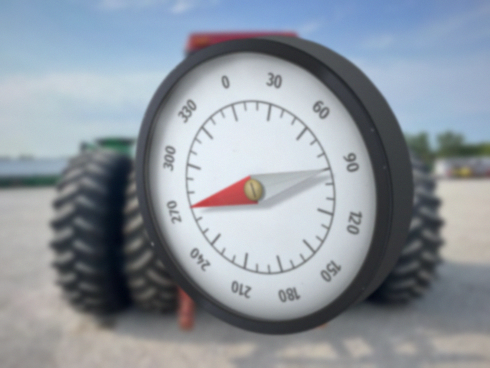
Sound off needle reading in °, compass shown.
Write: 270 °
